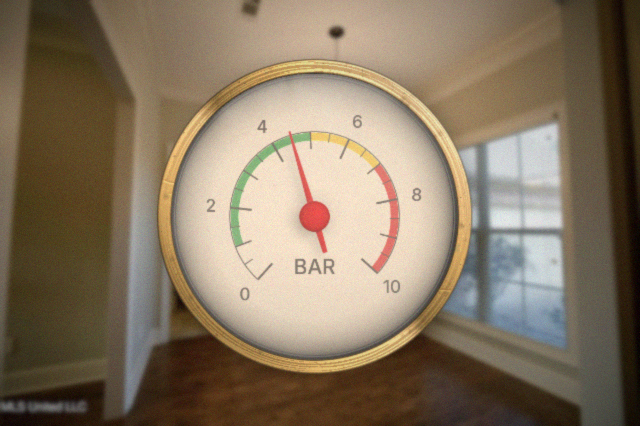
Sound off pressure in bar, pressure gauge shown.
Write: 4.5 bar
